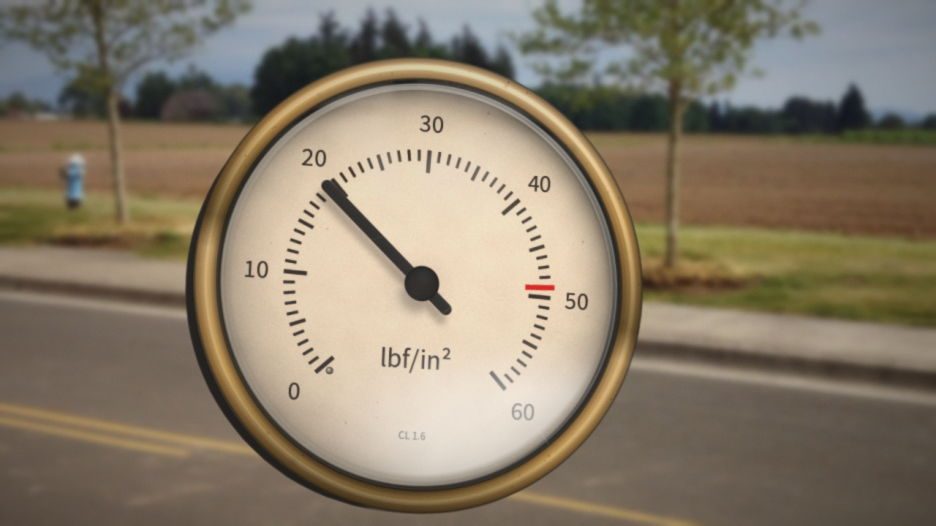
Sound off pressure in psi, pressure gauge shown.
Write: 19 psi
